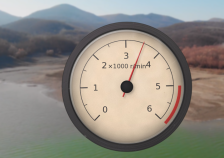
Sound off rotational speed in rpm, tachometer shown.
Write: 3500 rpm
